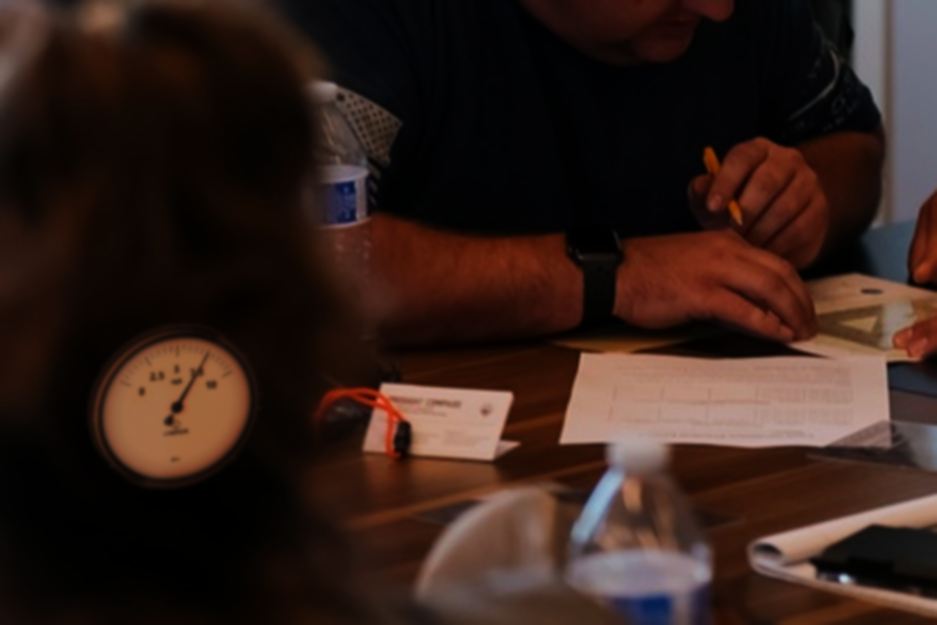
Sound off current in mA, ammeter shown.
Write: 7.5 mA
